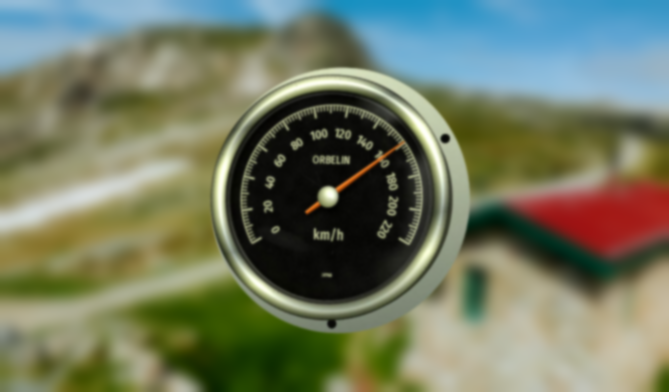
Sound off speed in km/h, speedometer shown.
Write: 160 km/h
